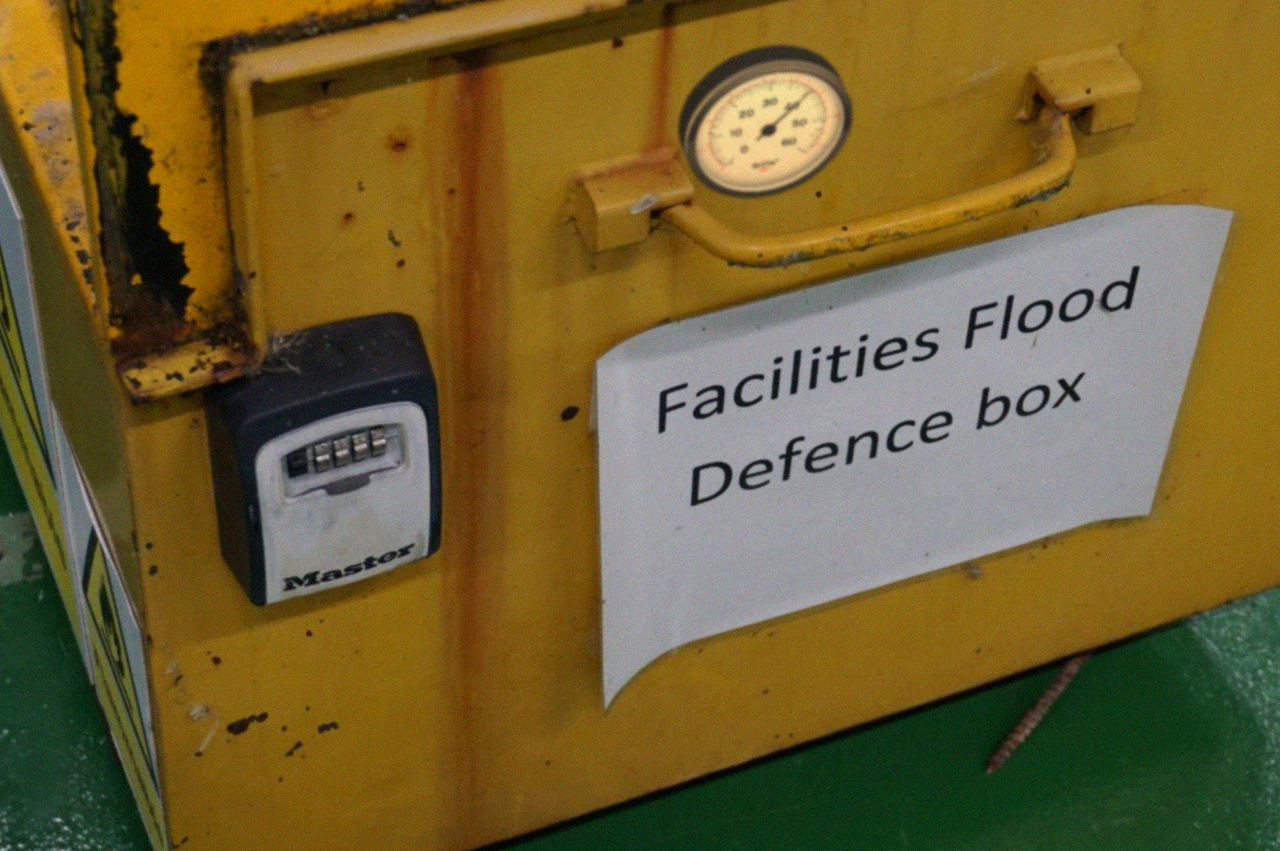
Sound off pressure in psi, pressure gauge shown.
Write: 40 psi
